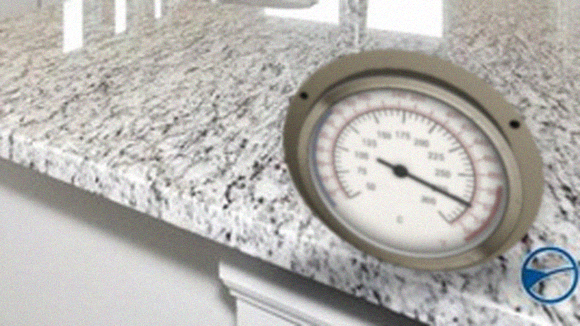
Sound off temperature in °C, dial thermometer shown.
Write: 275 °C
